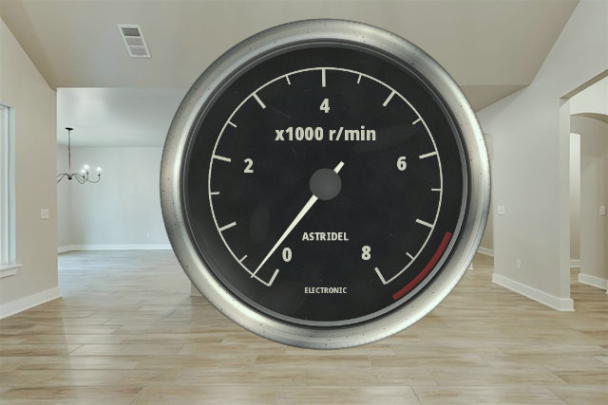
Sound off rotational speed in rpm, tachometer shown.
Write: 250 rpm
